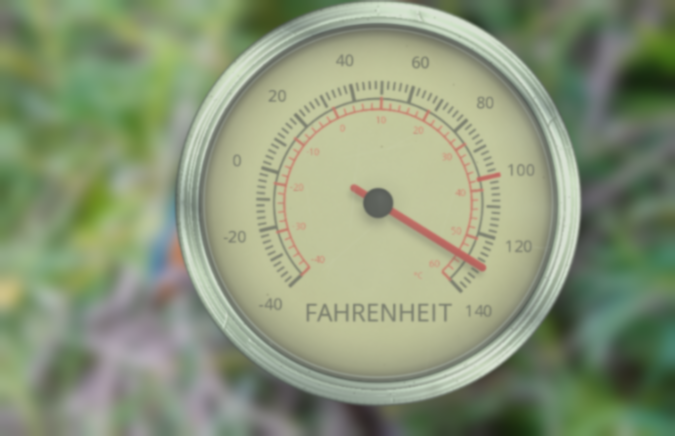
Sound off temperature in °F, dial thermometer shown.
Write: 130 °F
